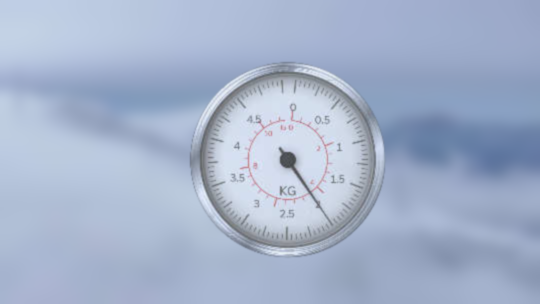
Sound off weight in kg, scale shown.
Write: 2 kg
